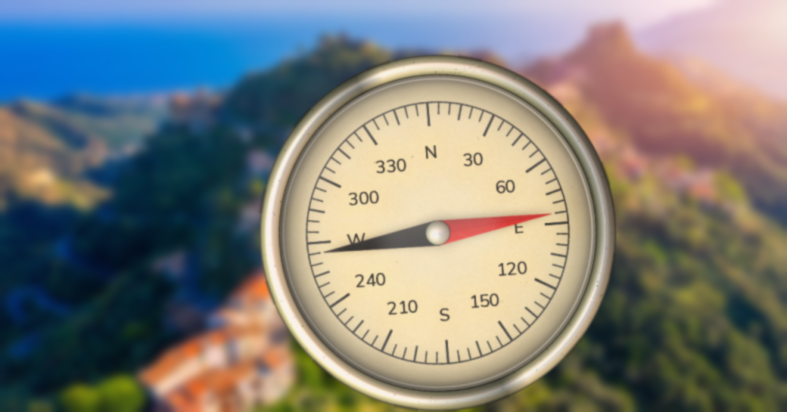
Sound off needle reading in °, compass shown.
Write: 85 °
